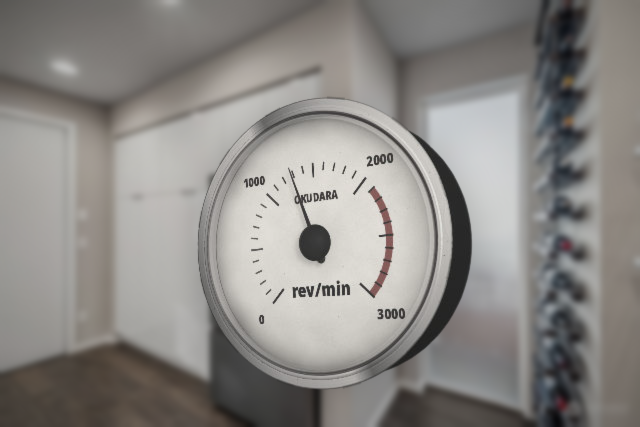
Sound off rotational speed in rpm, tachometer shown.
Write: 1300 rpm
